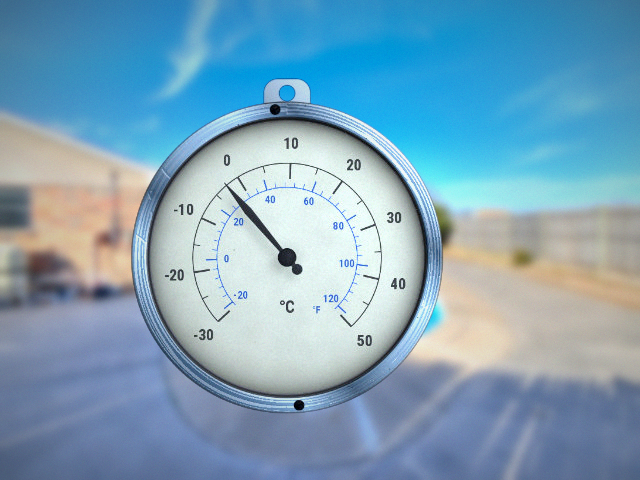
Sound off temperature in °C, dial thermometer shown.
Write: -2.5 °C
